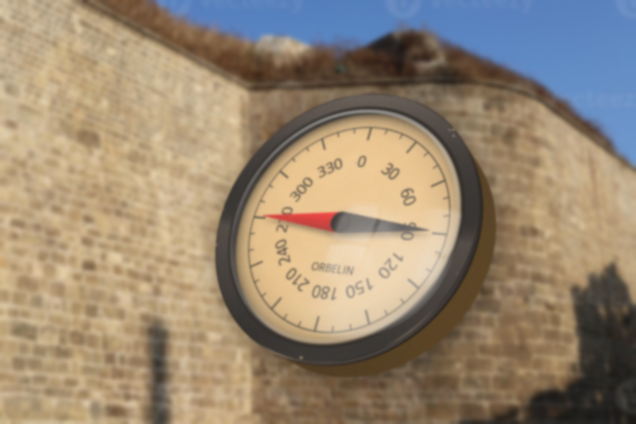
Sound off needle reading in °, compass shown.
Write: 270 °
